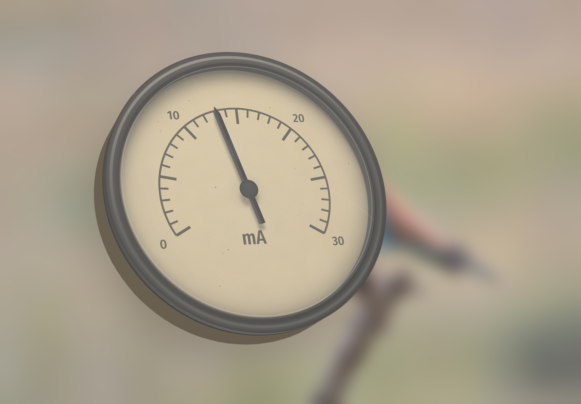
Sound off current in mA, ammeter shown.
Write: 13 mA
